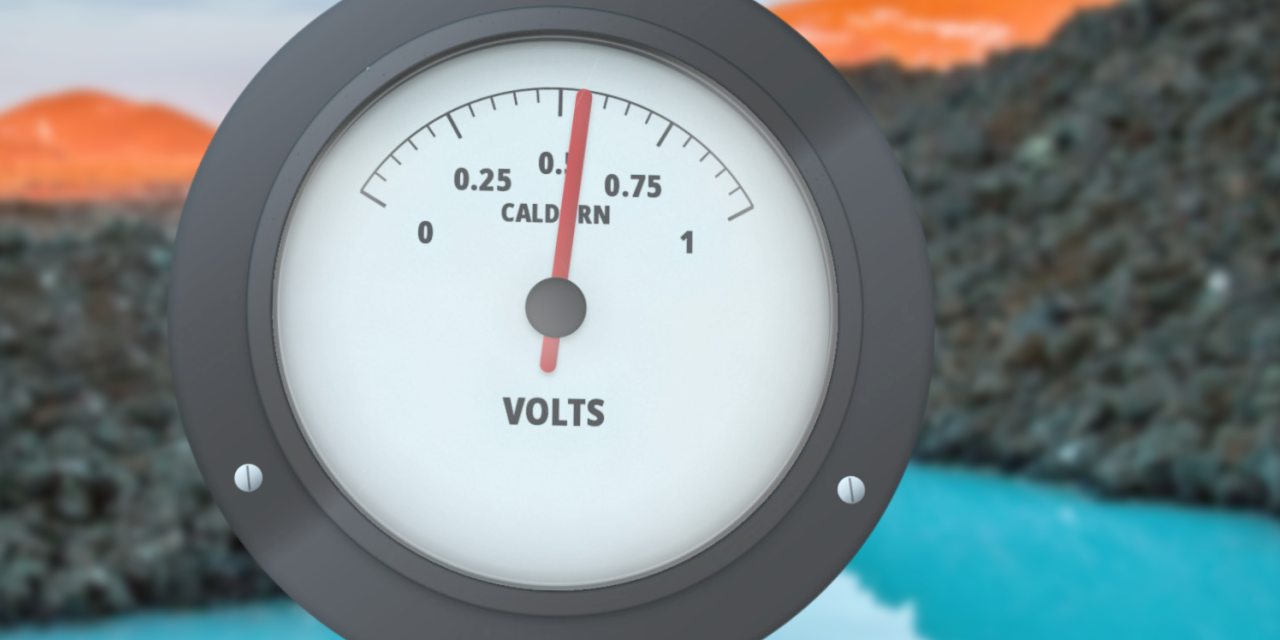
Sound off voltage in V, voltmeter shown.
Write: 0.55 V
